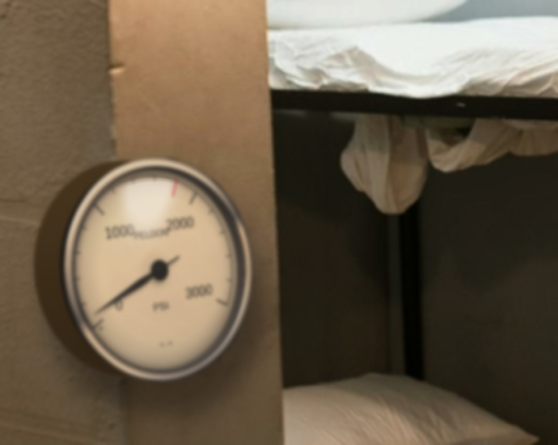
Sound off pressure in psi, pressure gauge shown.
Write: 100 psi
